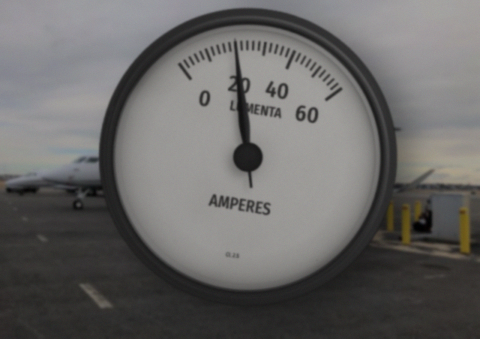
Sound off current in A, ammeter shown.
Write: 20 A
